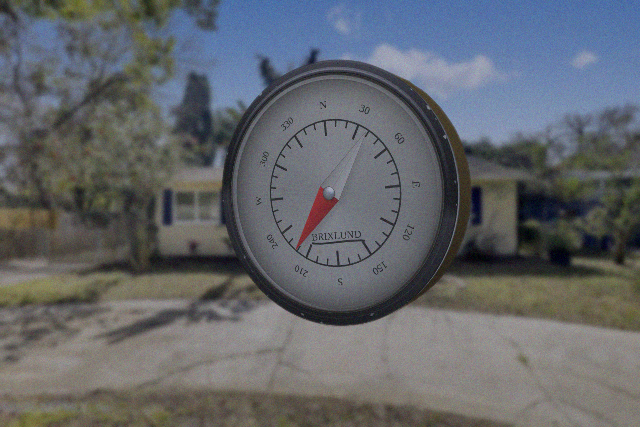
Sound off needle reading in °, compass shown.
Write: 220 °
